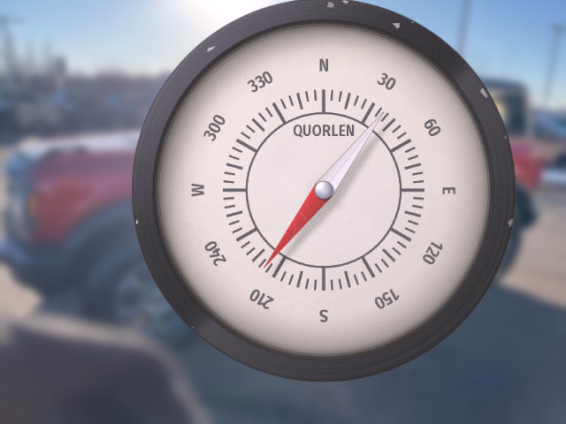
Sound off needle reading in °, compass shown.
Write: 217.5 °
